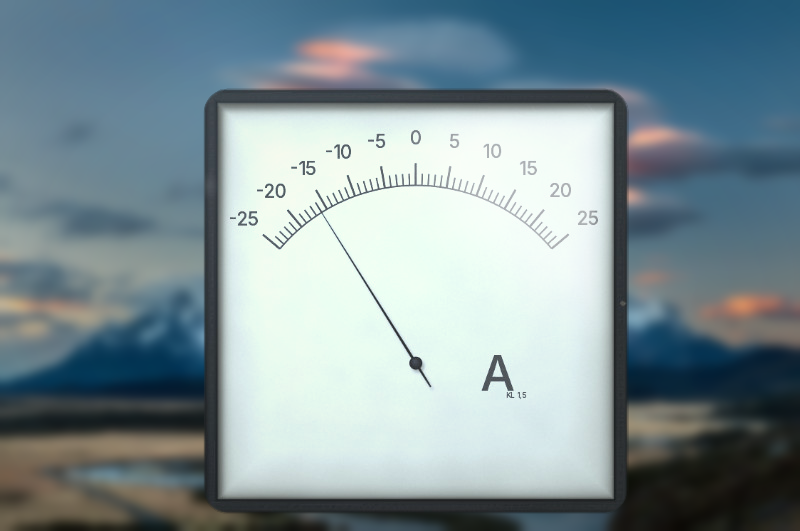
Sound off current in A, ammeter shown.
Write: -16 A
